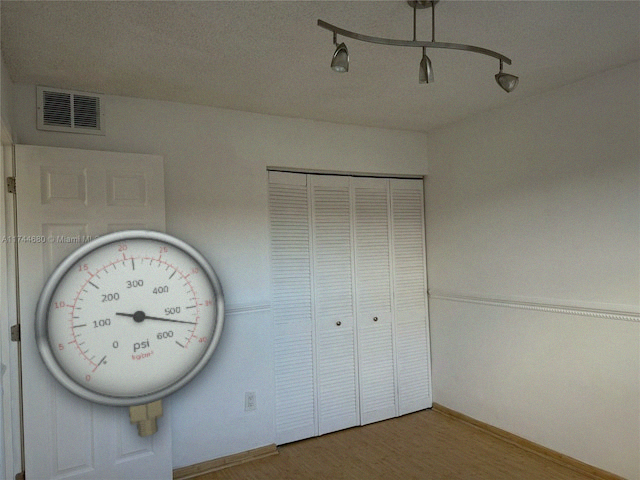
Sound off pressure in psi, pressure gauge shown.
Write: 540 psi
